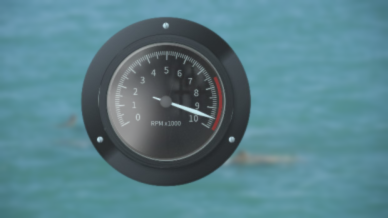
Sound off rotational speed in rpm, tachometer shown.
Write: 9500 rpm
